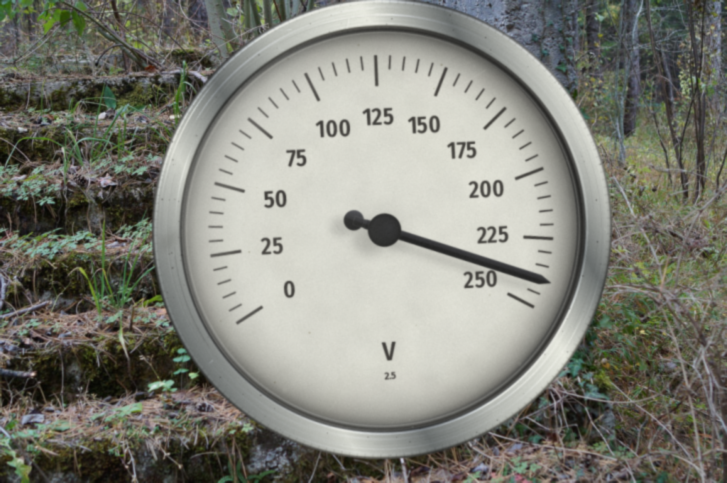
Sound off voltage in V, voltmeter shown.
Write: 240 V
